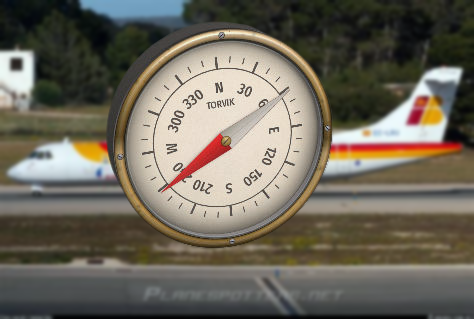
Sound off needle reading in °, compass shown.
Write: 240 °
